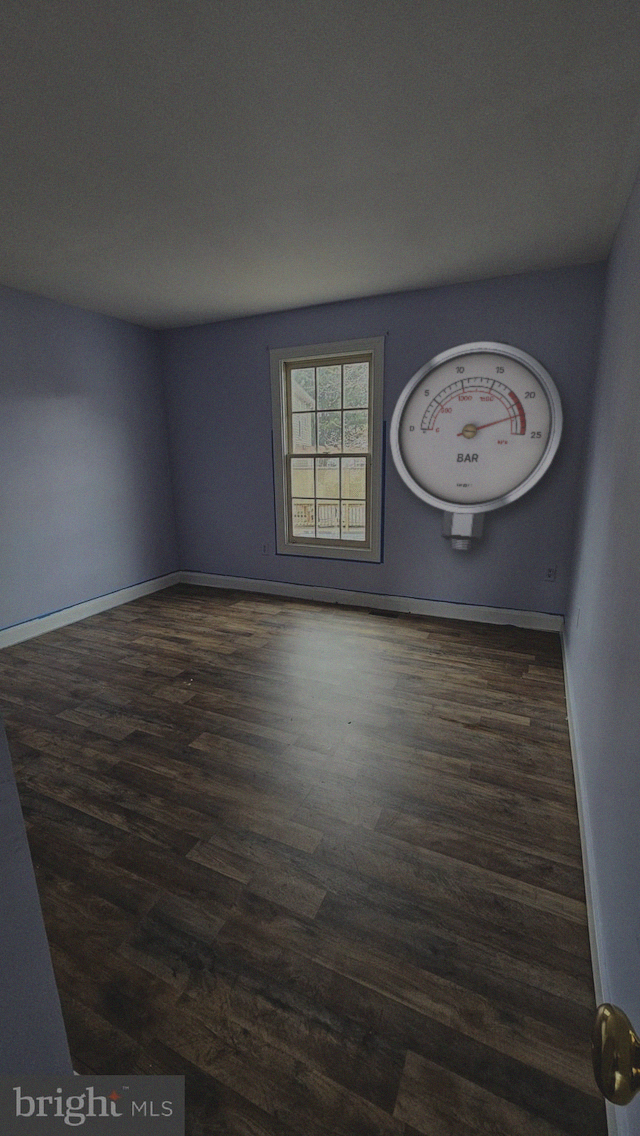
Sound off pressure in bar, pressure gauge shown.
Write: 22 bar
